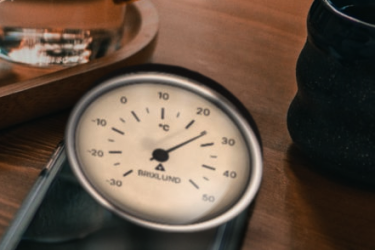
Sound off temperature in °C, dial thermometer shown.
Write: 25 °C
